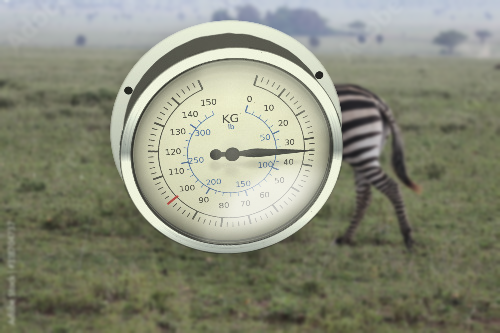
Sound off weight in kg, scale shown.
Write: 34 kg
